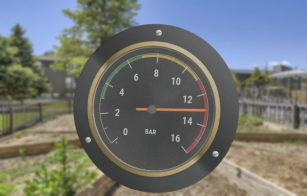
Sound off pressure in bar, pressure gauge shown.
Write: 13 bar
